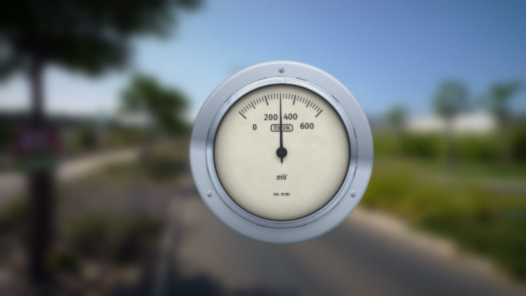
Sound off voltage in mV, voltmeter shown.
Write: 300 mV
